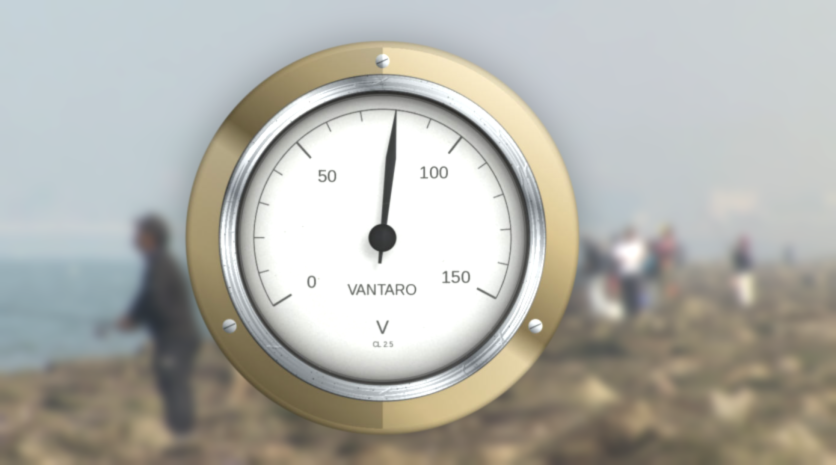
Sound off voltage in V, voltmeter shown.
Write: 80 V
